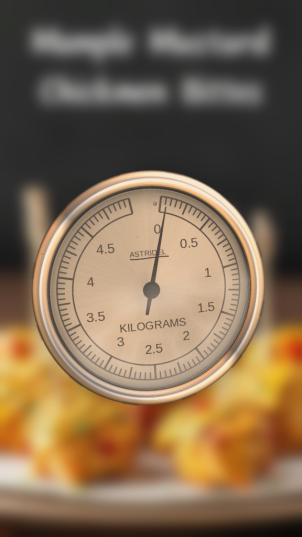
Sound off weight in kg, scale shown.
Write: 0.05 kg
